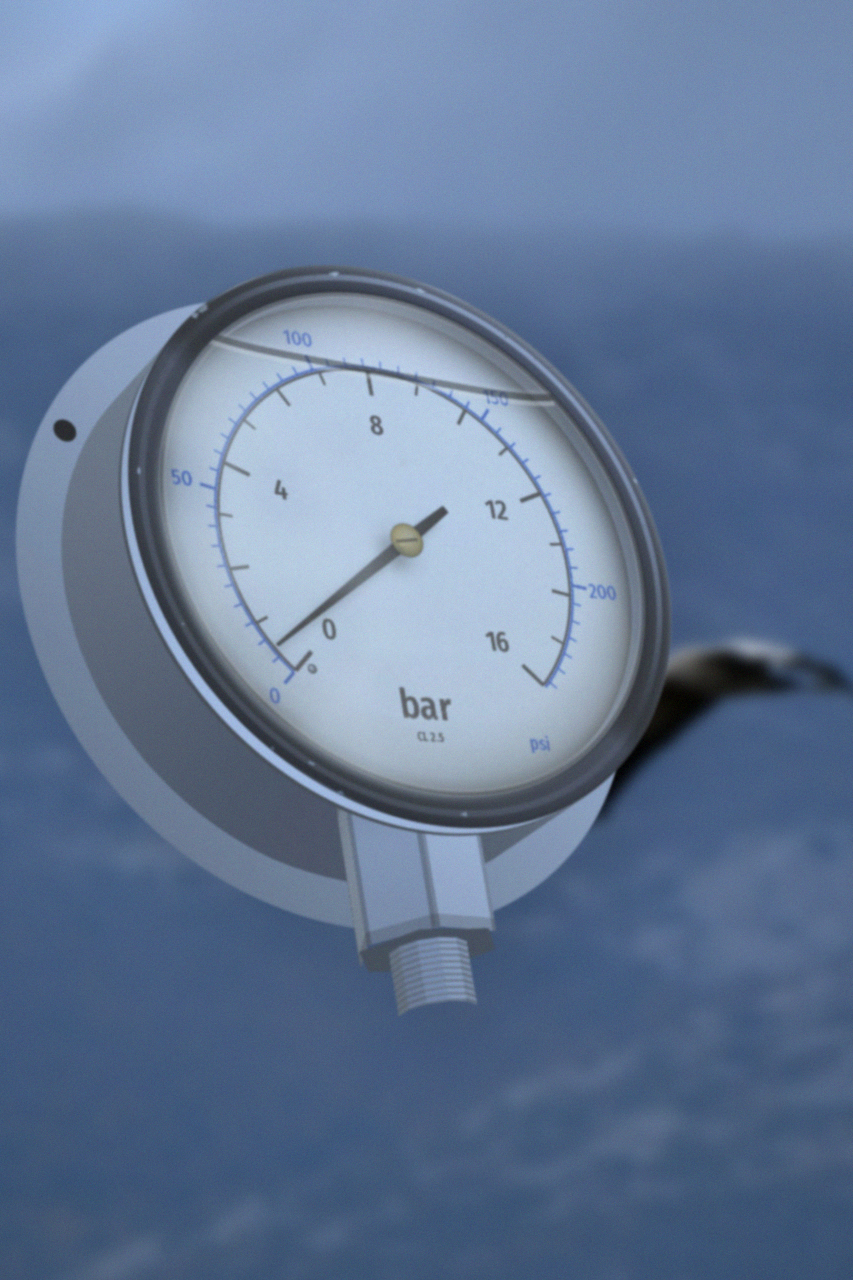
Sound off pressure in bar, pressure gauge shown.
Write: 0.5 bar
